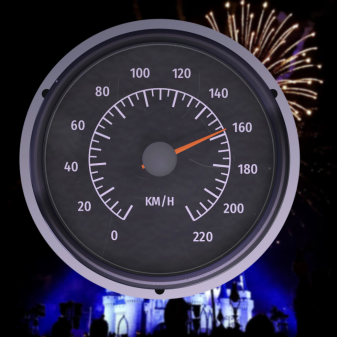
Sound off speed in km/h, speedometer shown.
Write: 157.5 km/h
